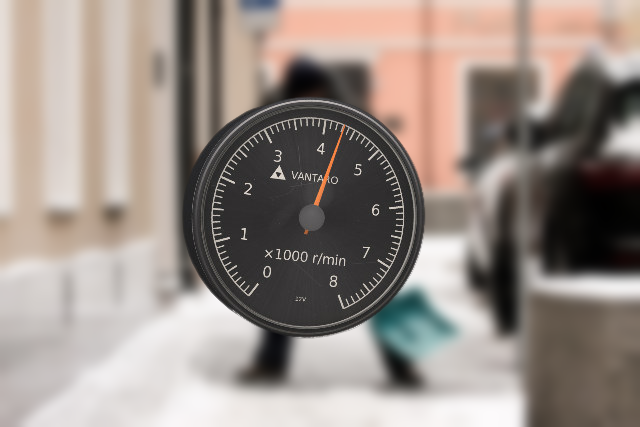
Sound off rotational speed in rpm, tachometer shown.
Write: 4300 rpm
